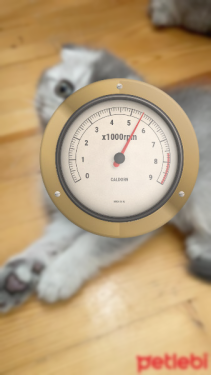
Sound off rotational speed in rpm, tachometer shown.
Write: 5500 rpm
